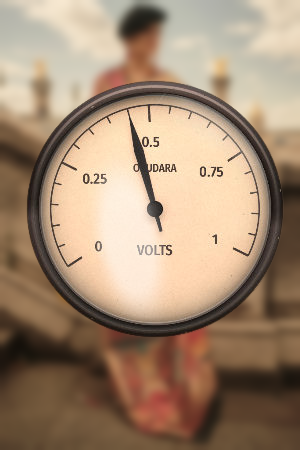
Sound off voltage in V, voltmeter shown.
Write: 0.45 V
